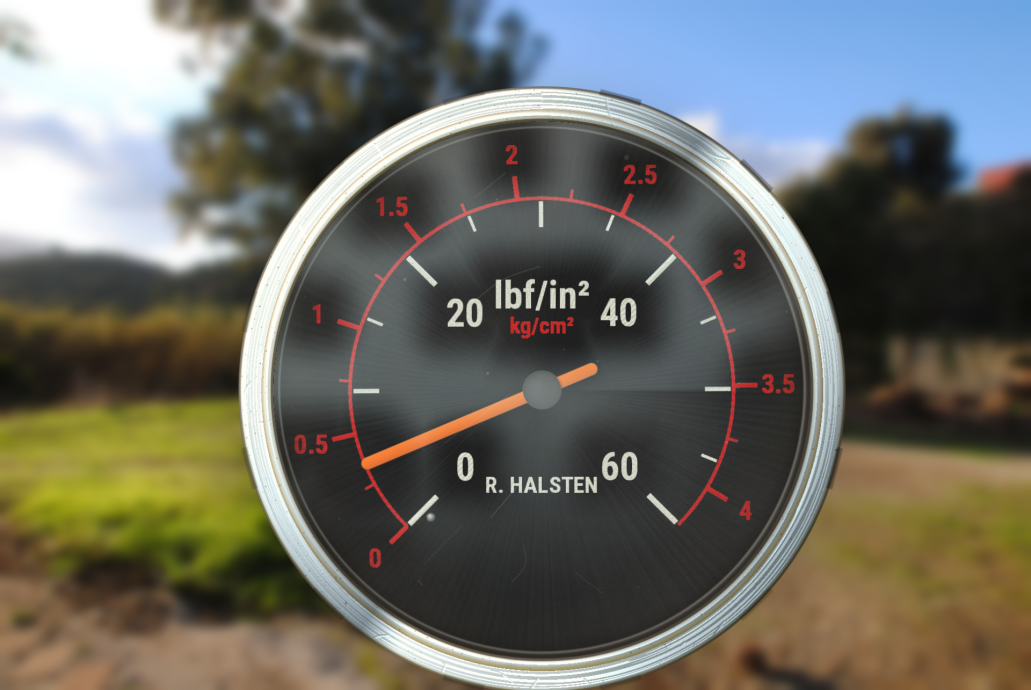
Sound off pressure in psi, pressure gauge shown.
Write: 5 psi
